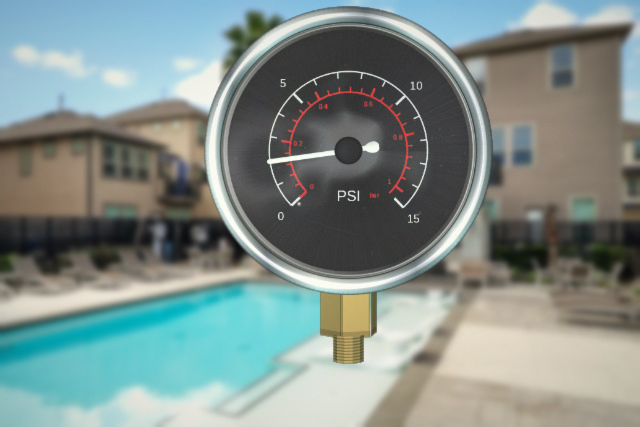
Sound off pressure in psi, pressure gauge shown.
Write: 2 psi
